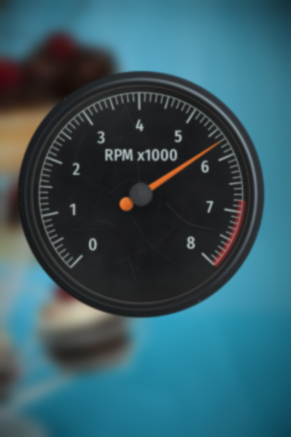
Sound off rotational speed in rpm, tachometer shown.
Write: 5700 rpm
